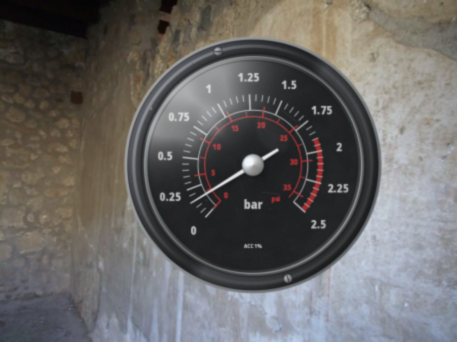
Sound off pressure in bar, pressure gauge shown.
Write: 0.15 bar
